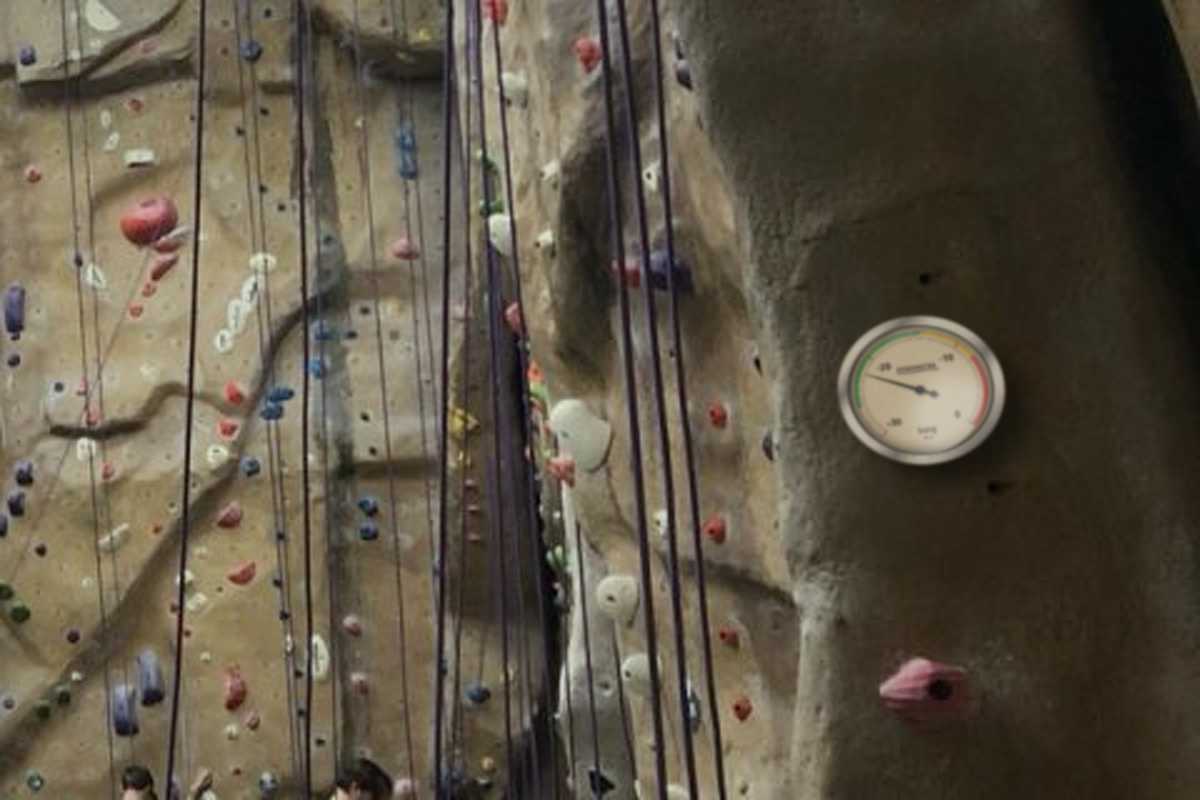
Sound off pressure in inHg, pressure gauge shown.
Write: -22 inHg
